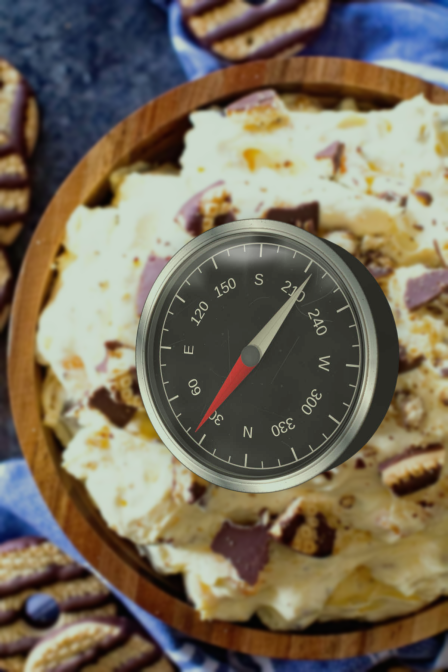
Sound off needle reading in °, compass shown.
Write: 35 °
